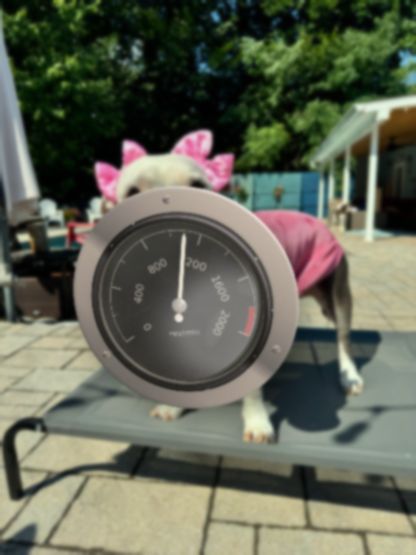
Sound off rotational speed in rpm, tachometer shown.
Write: 1100 rpm
